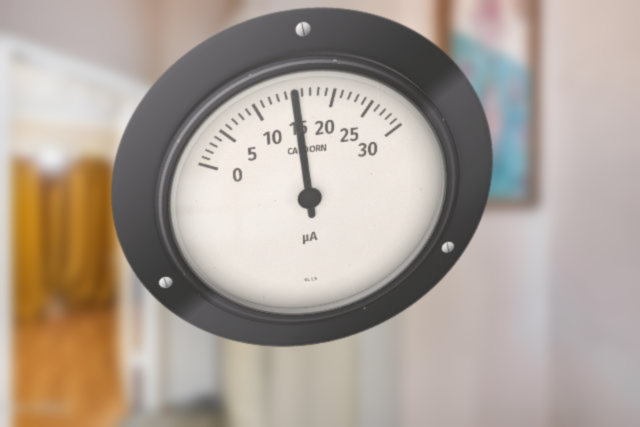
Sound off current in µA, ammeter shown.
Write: 15 µA
